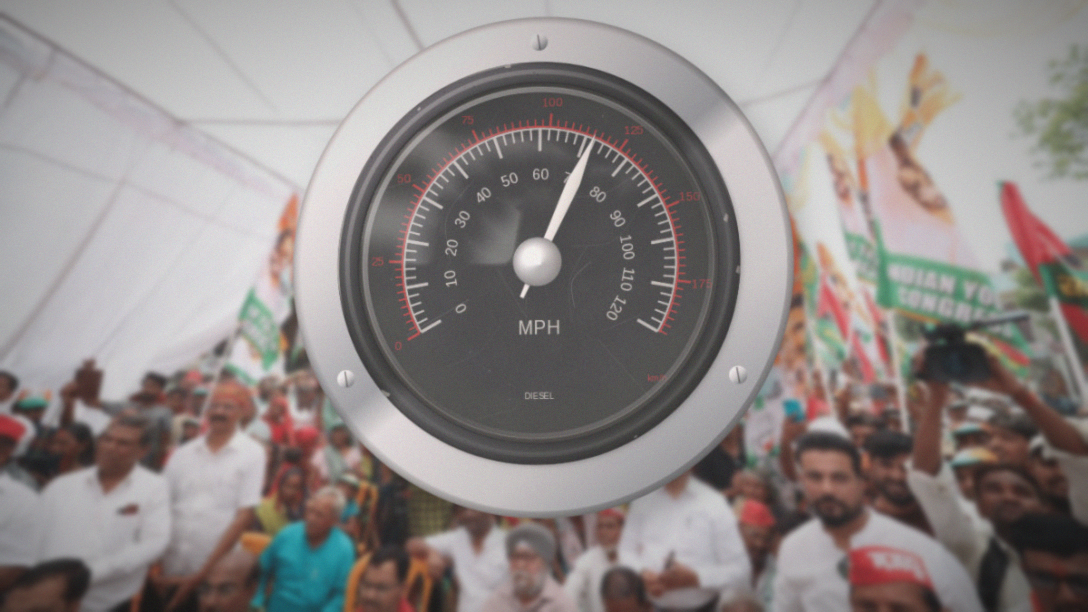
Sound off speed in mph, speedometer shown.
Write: 72 mph
